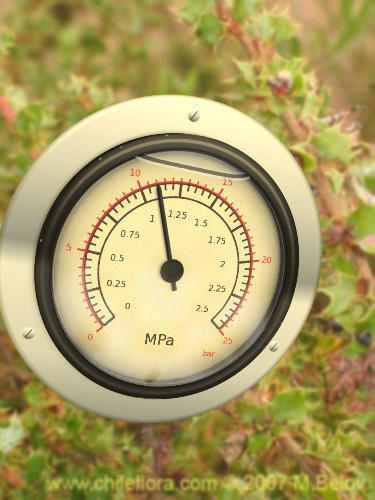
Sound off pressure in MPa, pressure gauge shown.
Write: 1.1 MPa
